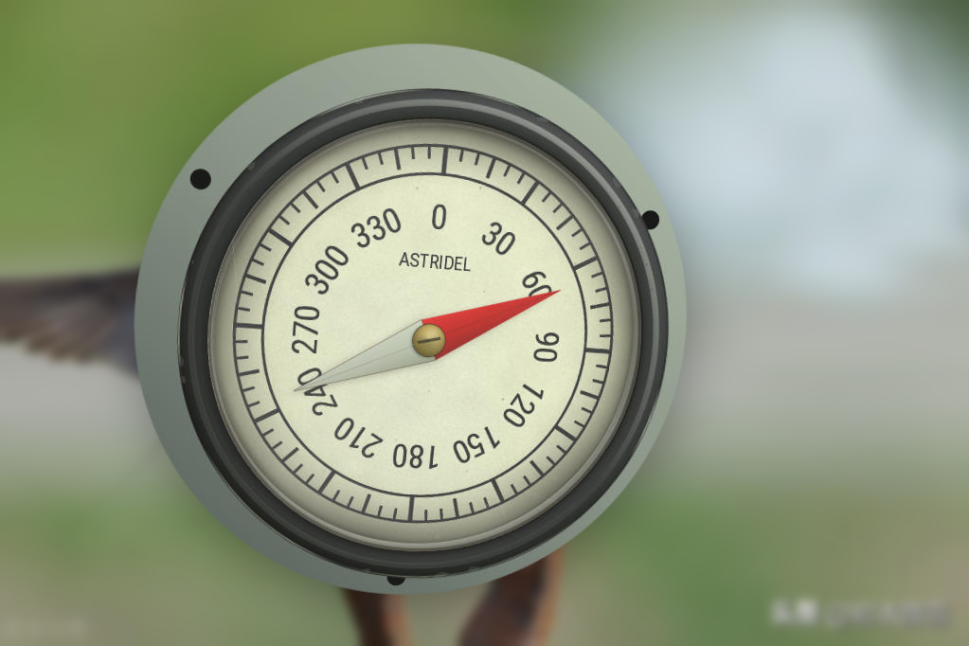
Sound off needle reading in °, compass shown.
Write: 65 °
